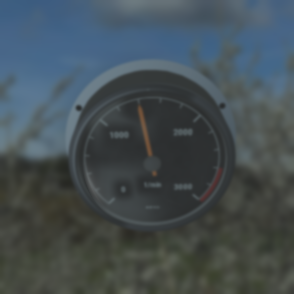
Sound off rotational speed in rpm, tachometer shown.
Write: 1400 rpm
